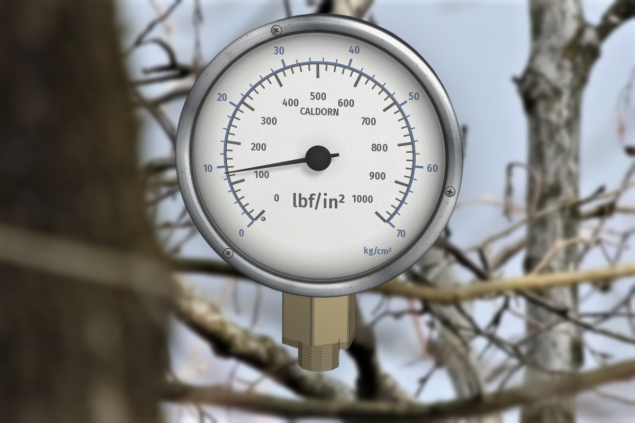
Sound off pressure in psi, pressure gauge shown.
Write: 130 psi
